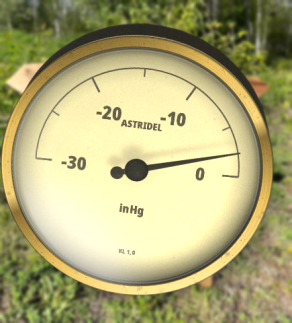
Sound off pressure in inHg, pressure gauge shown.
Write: -2.5 inHg
